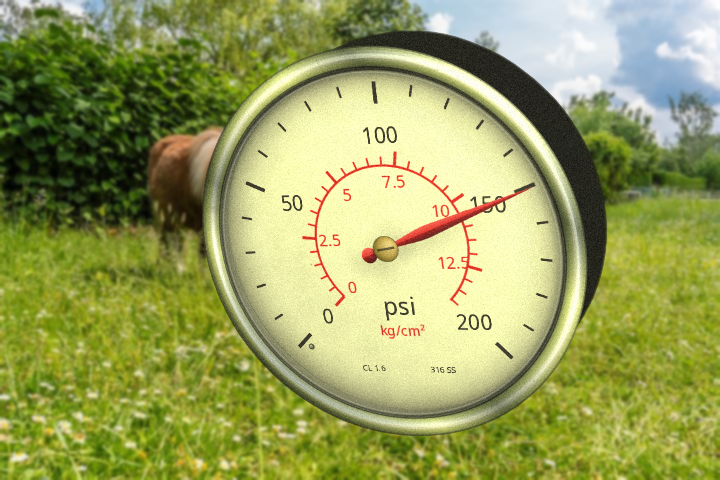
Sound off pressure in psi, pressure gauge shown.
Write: 150 psi
